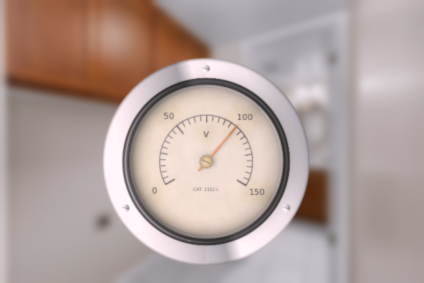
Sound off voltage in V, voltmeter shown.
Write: 100 V
